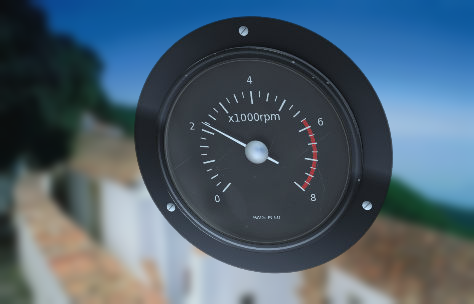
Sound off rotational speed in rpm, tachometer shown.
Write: 2250 rpm
